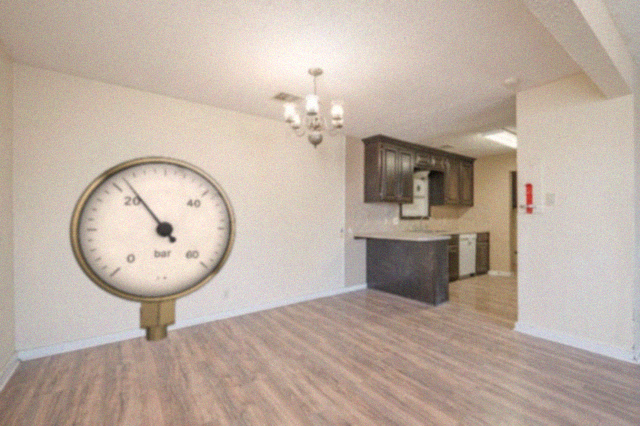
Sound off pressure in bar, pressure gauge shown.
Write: 22 bar
